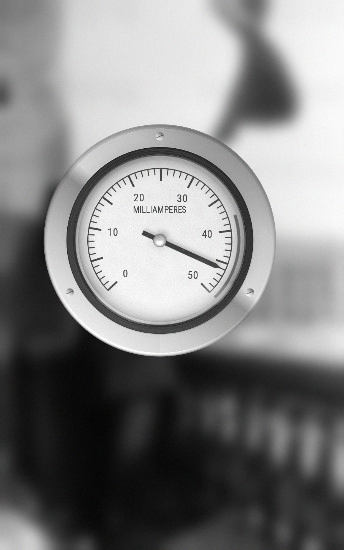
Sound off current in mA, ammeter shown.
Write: 46 mA
